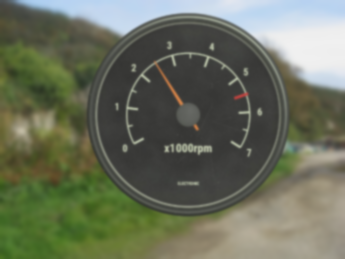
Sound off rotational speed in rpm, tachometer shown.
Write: 2500 rpm
